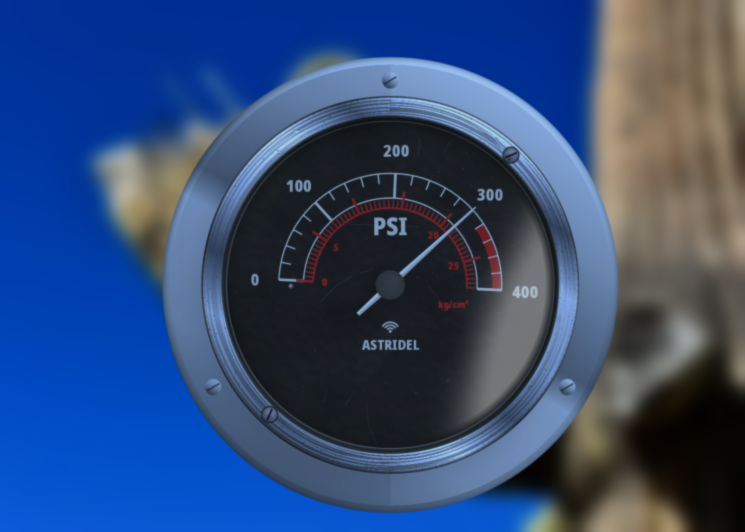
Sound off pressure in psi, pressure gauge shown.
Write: 300 psi
